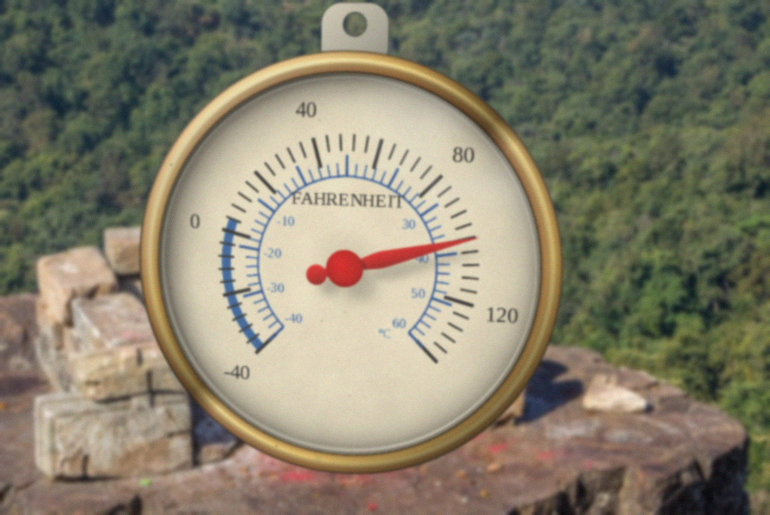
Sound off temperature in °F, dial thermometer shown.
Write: 100 °F
